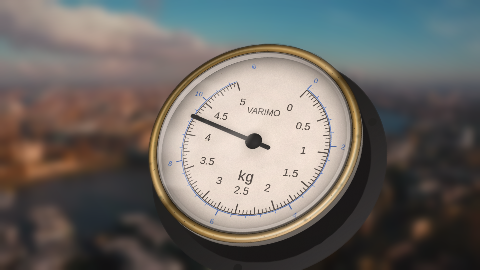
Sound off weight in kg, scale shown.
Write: 4.25 kg
